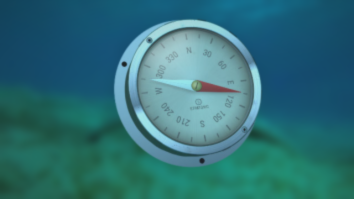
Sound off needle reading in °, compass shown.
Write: 105 °
